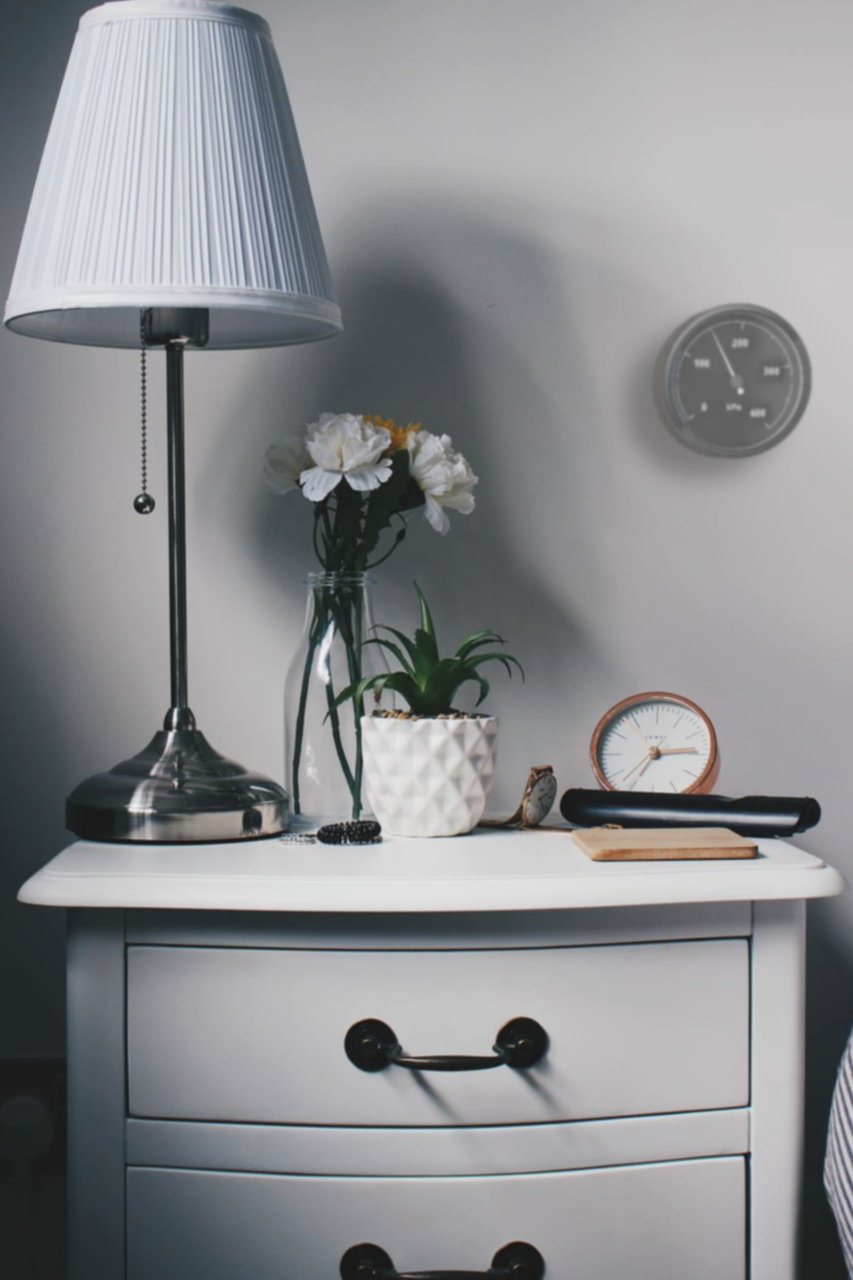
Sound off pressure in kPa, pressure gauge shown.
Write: 150 kPa
